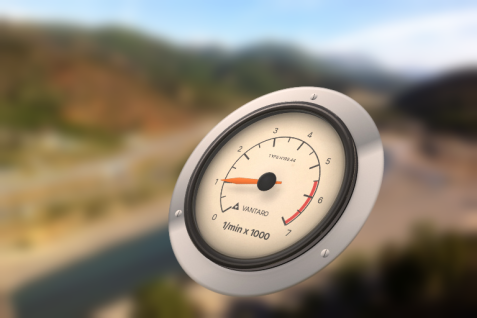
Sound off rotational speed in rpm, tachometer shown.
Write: 1000 rpm
